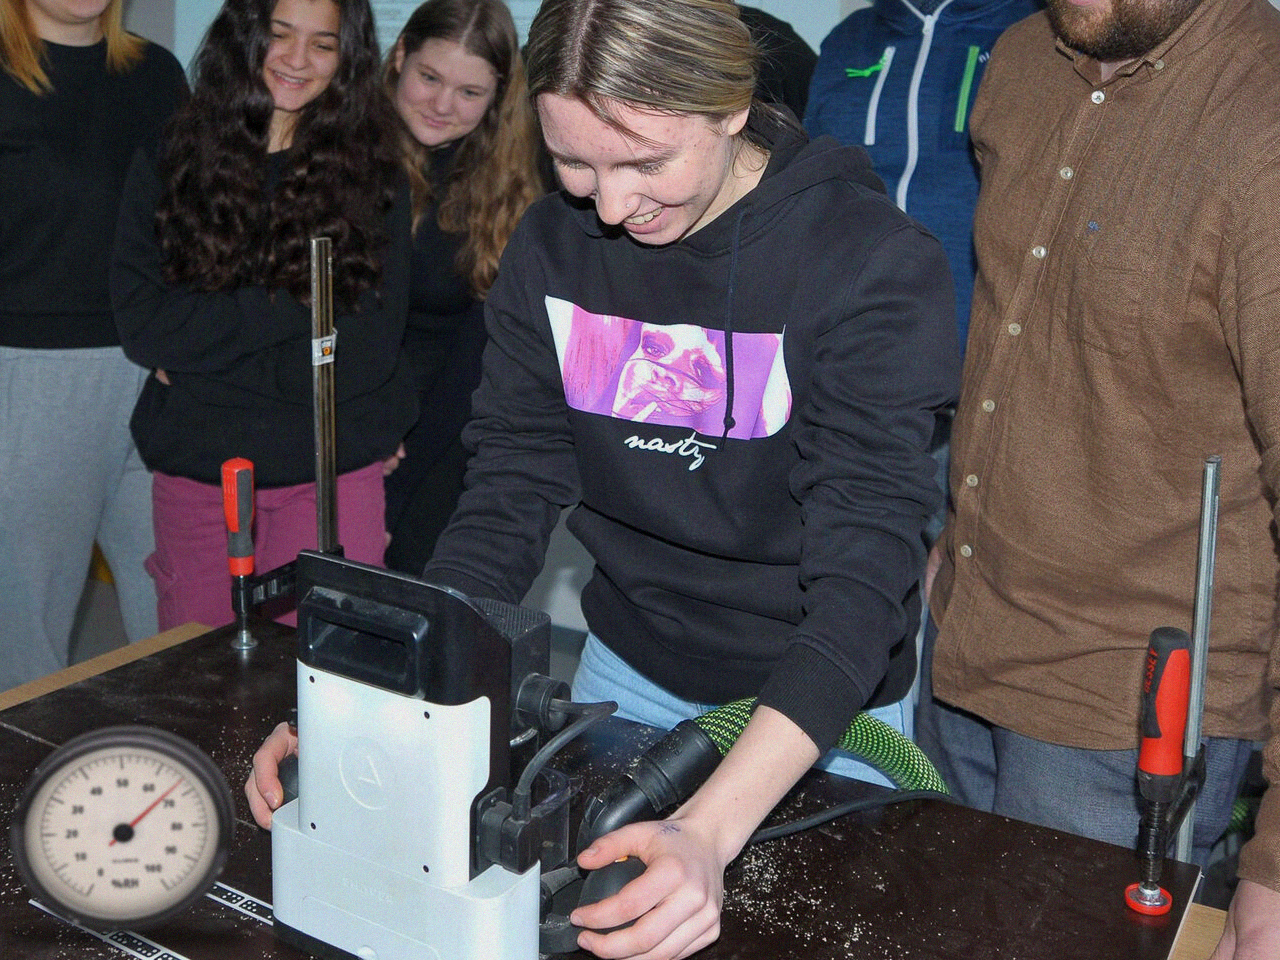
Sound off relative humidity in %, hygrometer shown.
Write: 66 %
